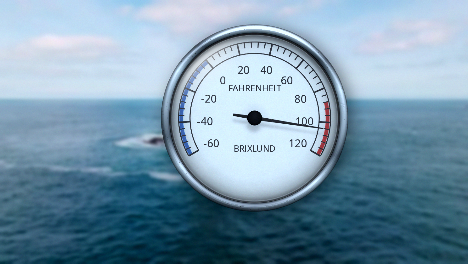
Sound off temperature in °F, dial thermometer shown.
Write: 104 °F
